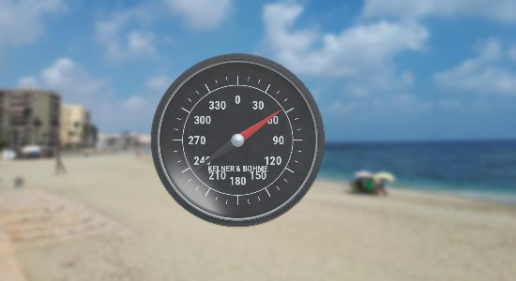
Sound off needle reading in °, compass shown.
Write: 55 °
